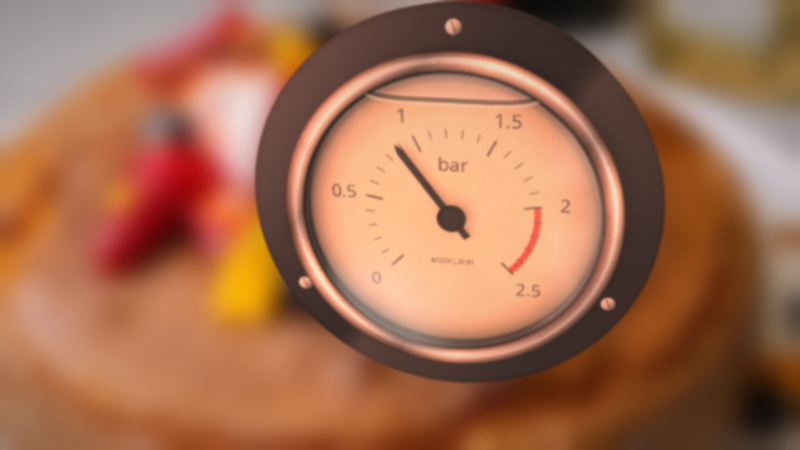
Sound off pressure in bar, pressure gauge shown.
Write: 0.9 bar
